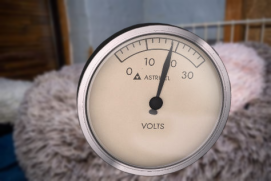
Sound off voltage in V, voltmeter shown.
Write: 18 V
